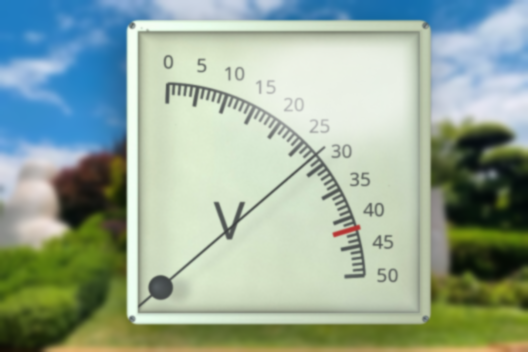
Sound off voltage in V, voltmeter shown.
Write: 28 V
